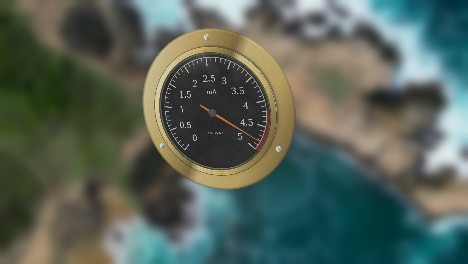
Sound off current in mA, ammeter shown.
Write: 4.8 mA
